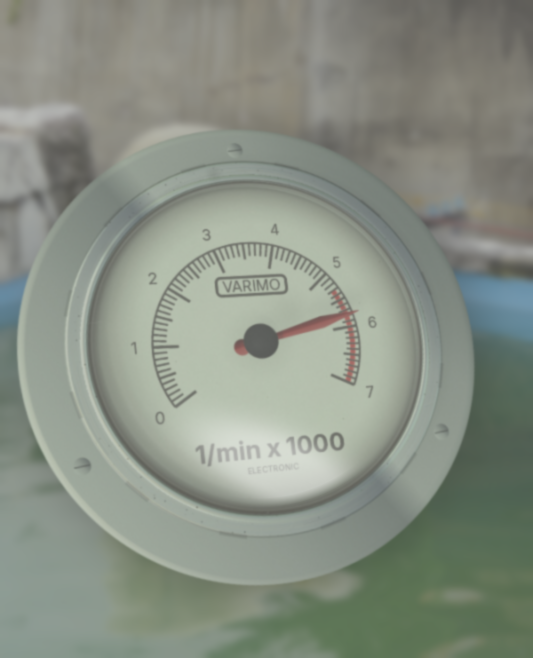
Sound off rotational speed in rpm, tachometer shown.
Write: 5800 rpm
